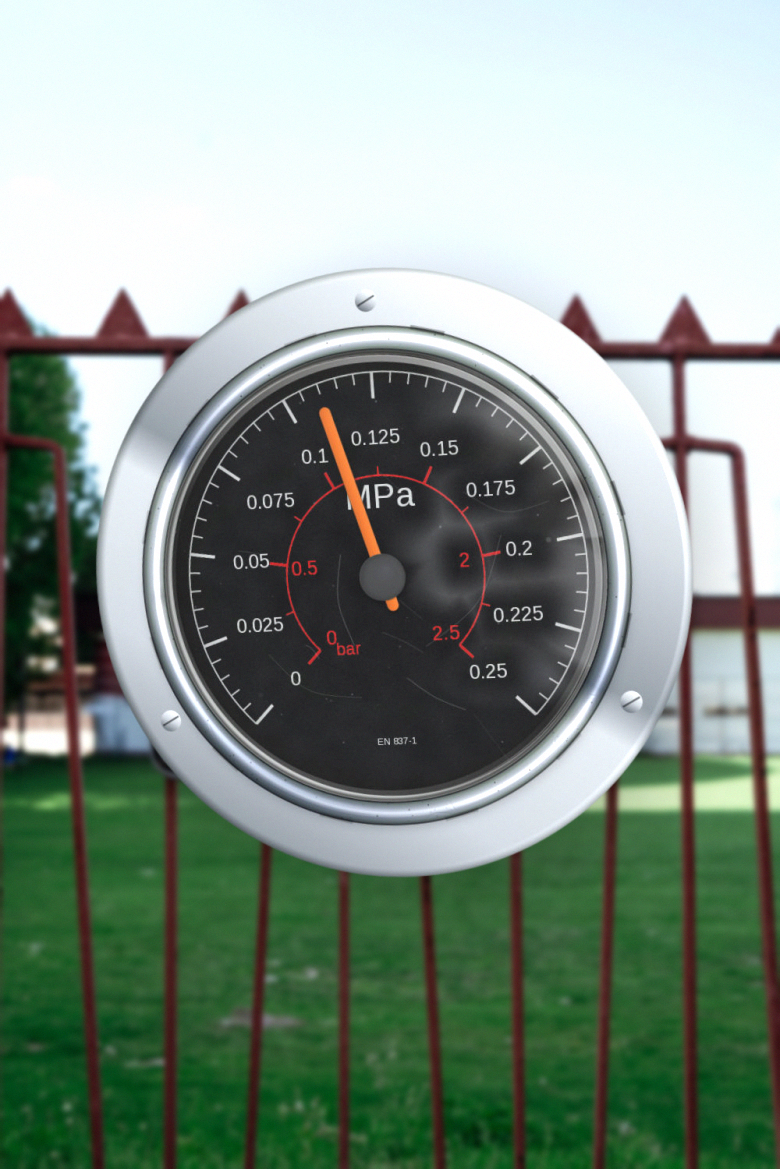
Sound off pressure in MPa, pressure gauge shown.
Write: 0.11 MPa
